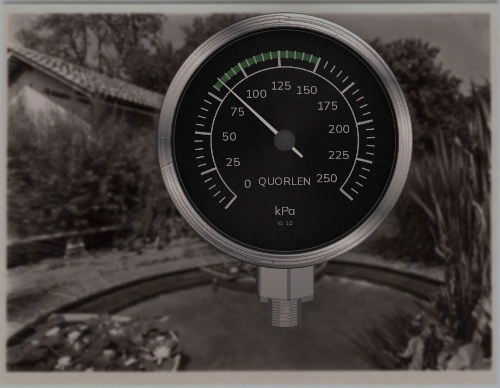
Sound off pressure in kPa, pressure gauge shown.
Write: 85 kPa
